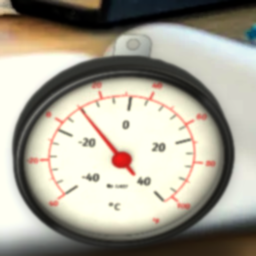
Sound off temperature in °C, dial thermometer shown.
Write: -12 °C
